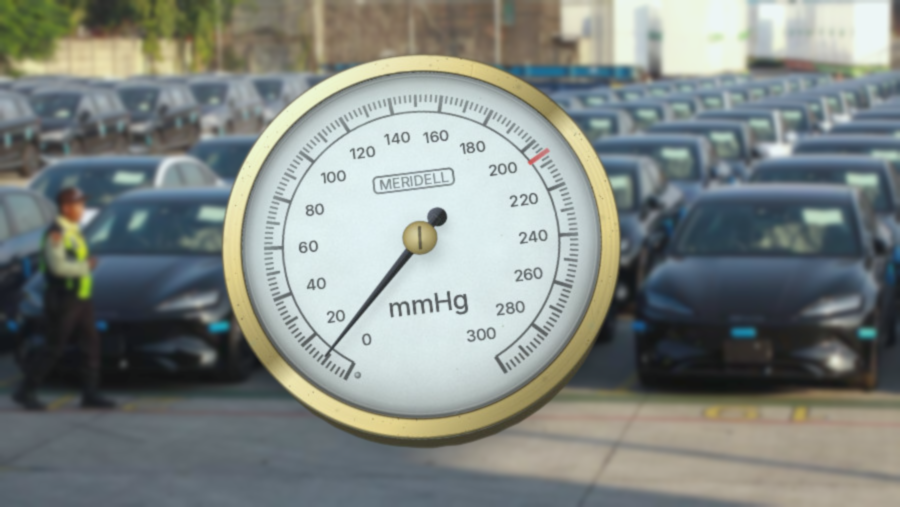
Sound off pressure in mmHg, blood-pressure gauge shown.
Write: 10 mmHg
